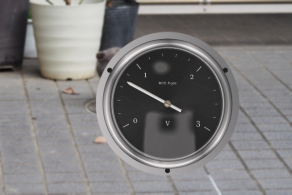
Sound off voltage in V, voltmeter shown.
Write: 0.7 V
